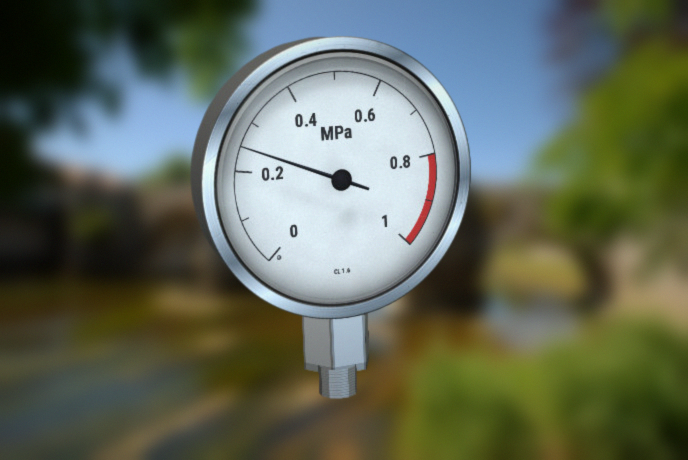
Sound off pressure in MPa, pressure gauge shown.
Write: 0.25 MPa
